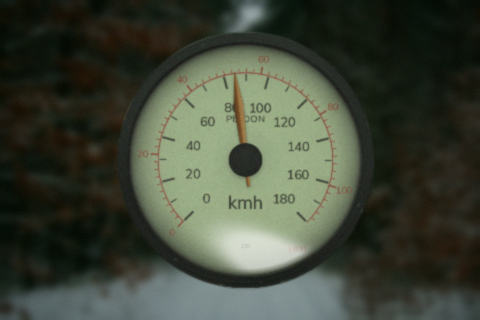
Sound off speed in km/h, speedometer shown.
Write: 85 km/h
